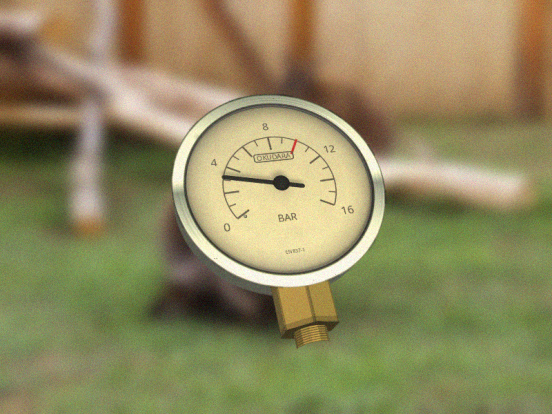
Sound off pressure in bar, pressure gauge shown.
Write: 3 bar
